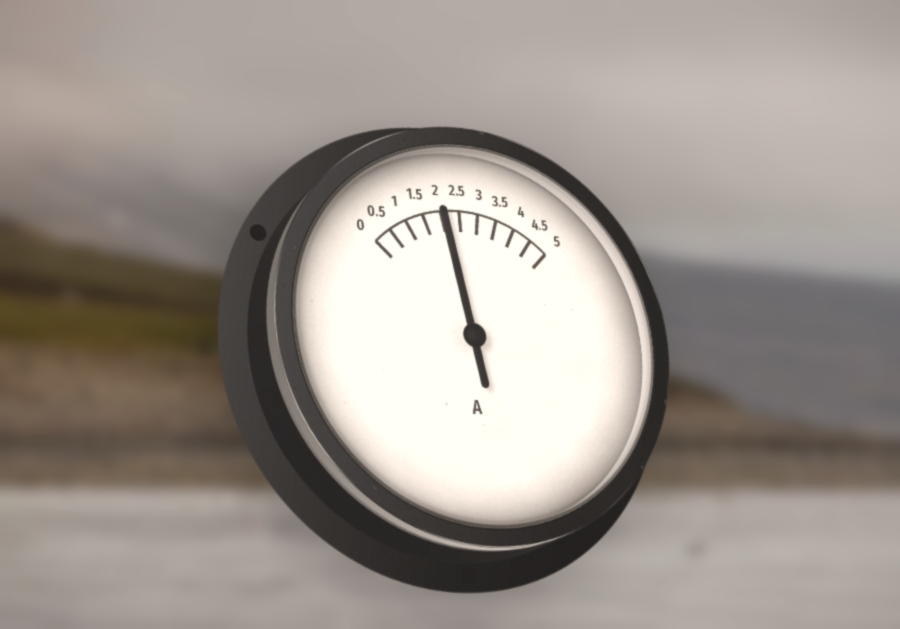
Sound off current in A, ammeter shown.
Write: 2 A
